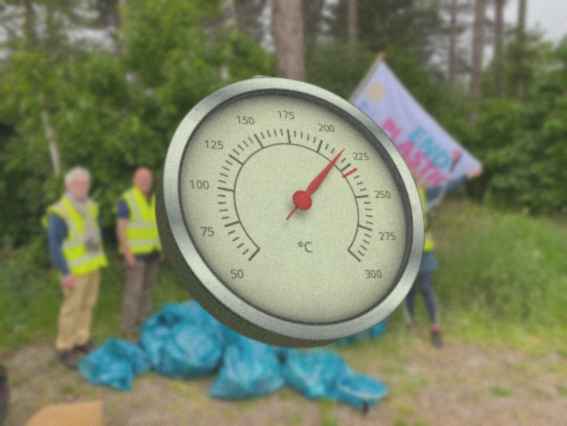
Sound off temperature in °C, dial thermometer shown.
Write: 215 °C
